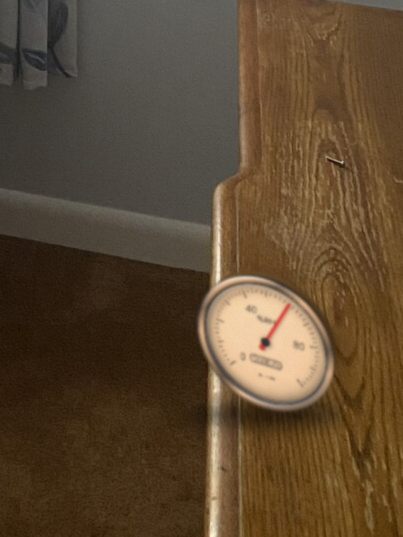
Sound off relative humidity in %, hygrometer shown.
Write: 60 %
